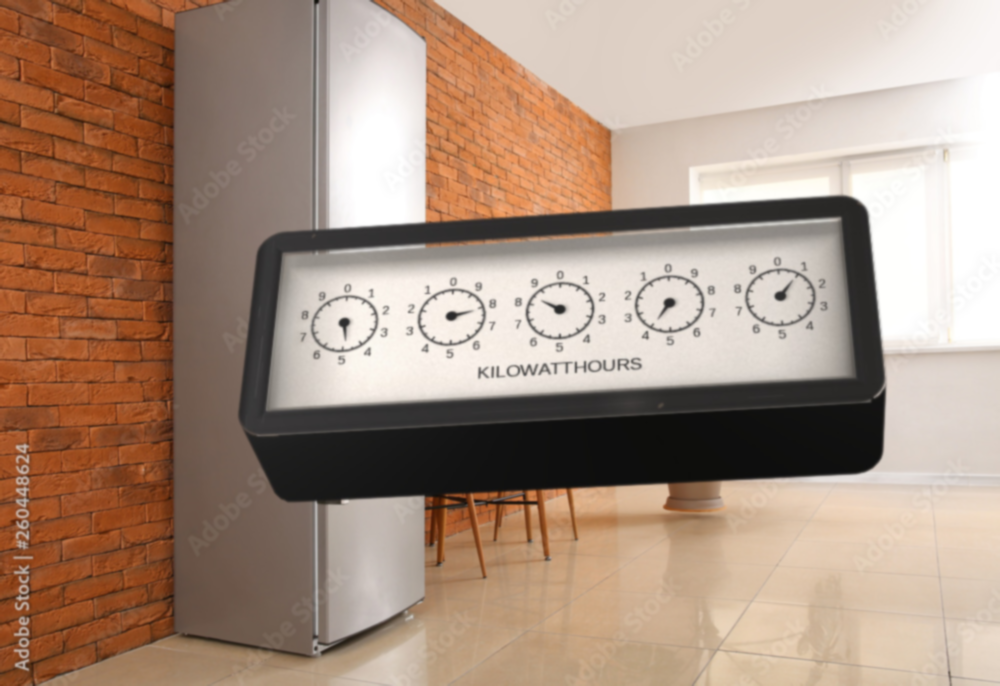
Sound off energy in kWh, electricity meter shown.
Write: 47841 kWh
